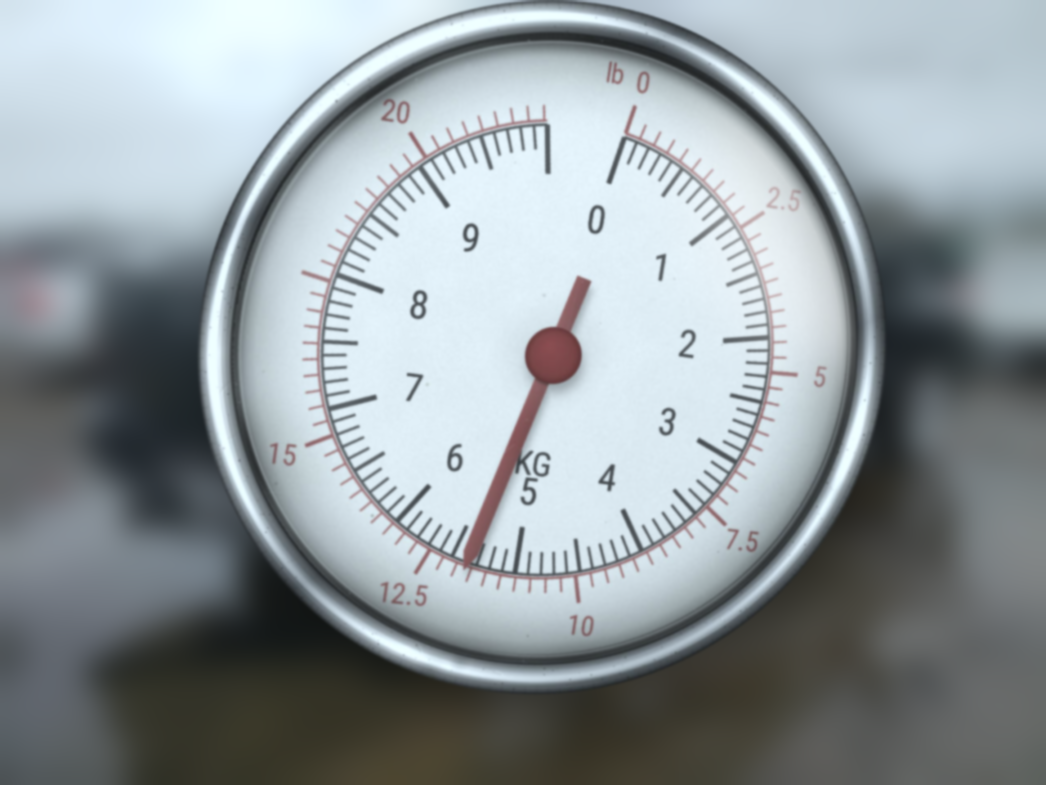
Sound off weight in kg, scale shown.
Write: 5.4 kg
